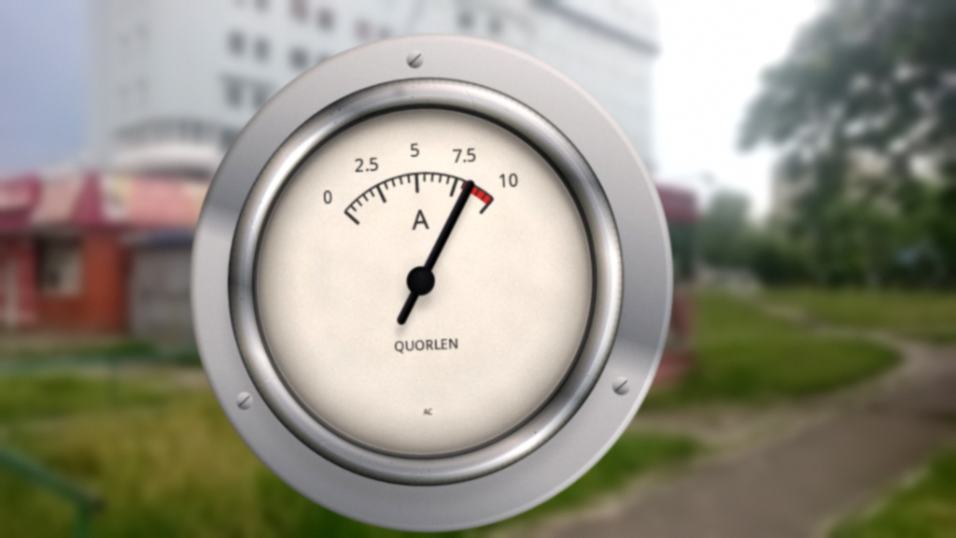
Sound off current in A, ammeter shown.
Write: 8.5 A
